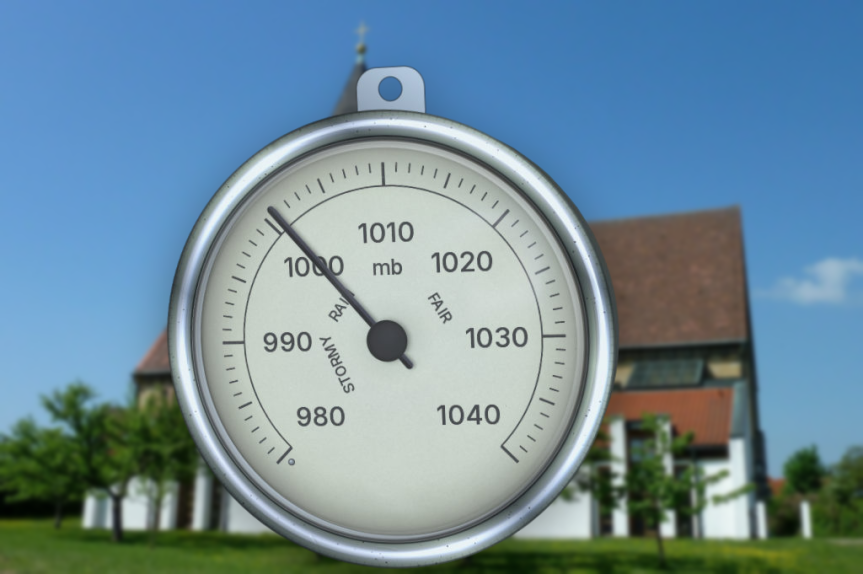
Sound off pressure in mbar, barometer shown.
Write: 1001 mbar
